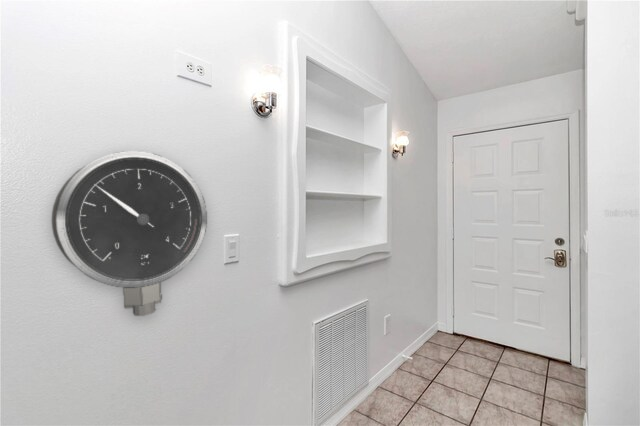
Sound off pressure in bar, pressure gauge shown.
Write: 1.3 bar
